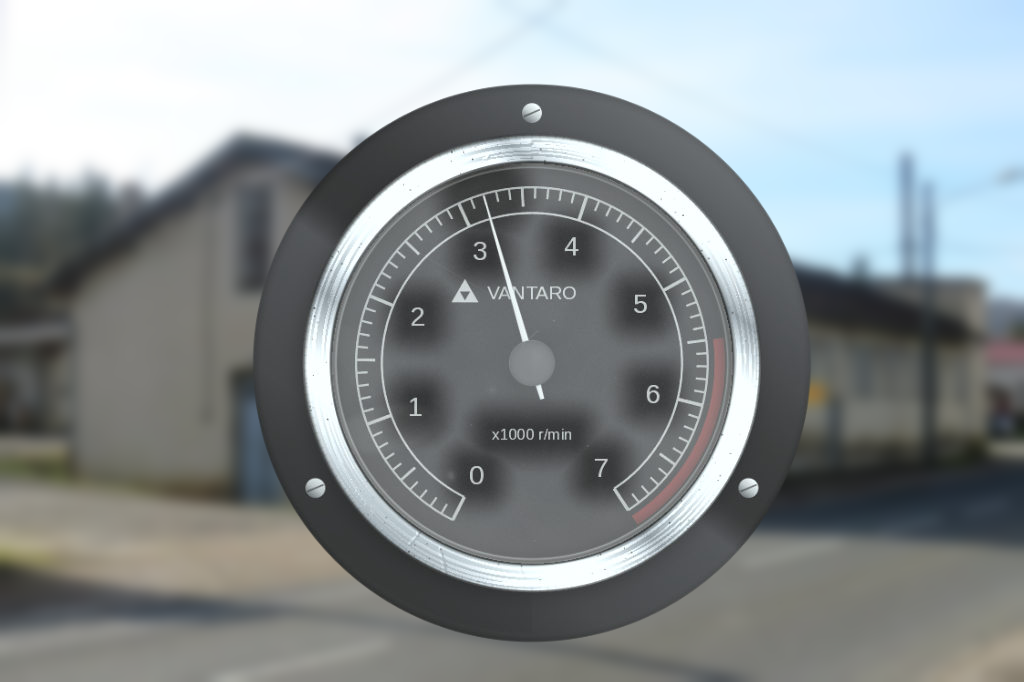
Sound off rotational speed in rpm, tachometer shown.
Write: 3200 rpm
